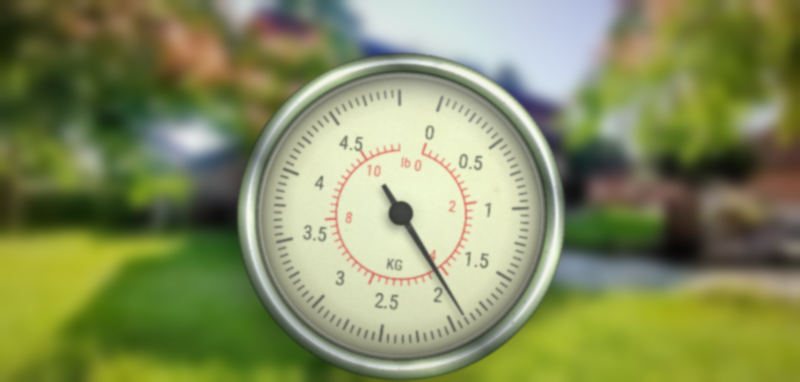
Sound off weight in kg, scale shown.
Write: 1.9 kg
